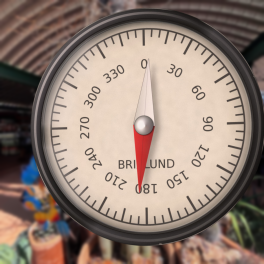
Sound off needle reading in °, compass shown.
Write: 185 °
